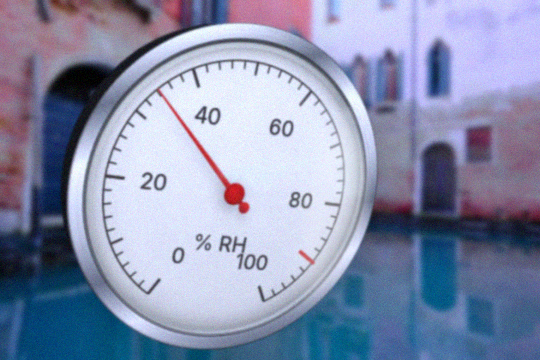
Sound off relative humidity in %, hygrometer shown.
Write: 34 %
